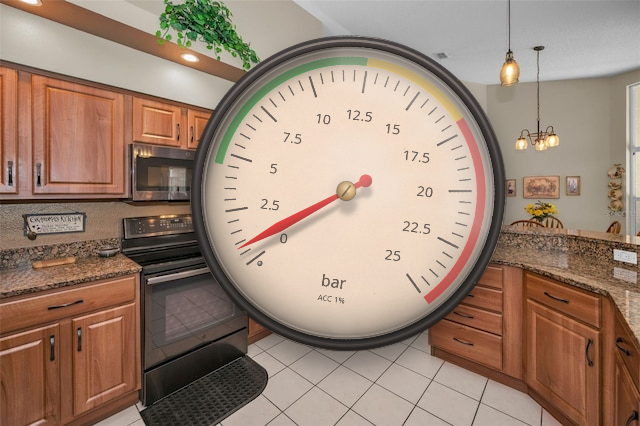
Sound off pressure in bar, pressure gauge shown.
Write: 0.75 bar
